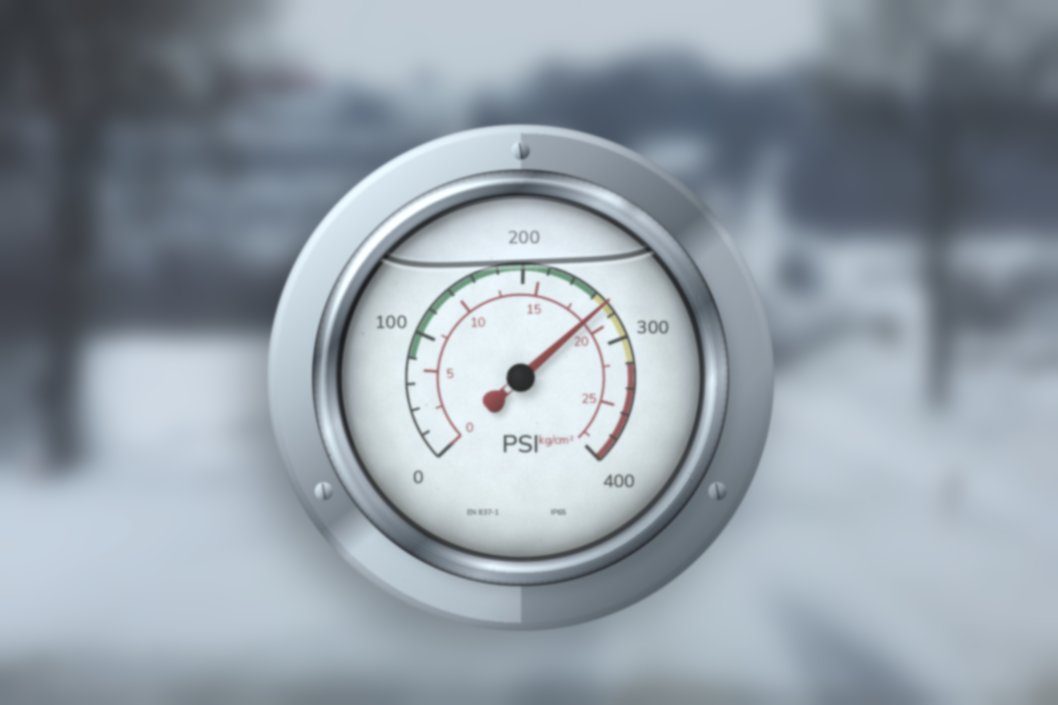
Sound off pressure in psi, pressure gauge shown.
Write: 270 psi
